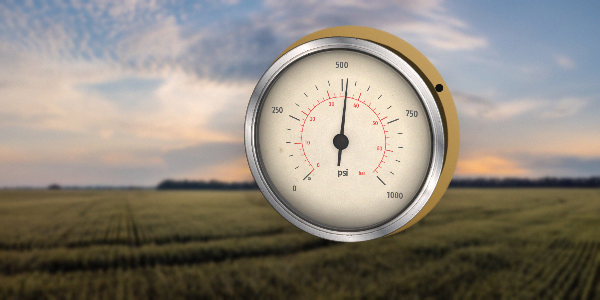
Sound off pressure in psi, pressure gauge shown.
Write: 525 psi
